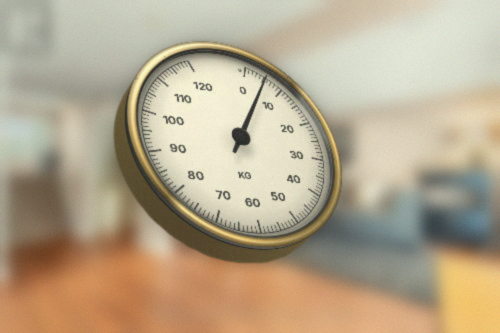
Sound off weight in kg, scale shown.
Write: 5 kg
